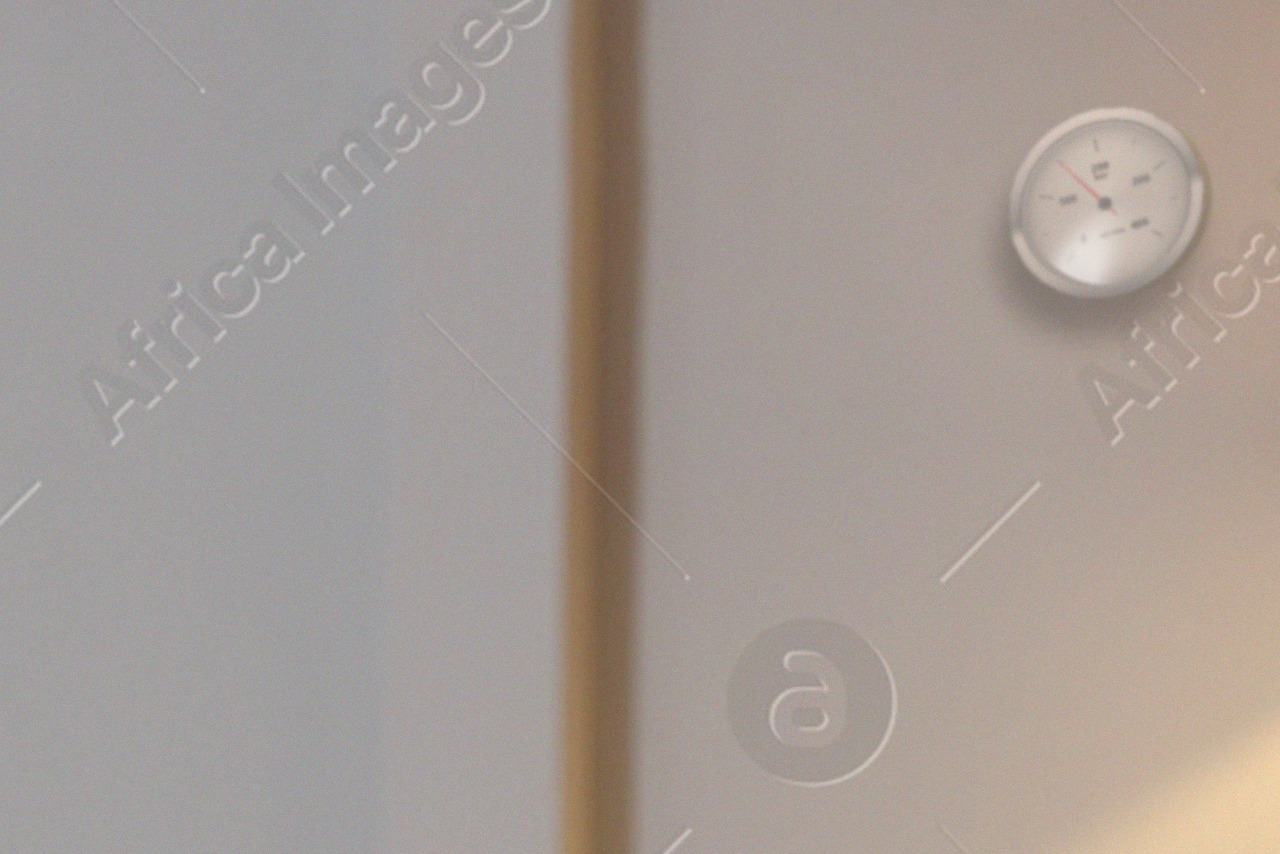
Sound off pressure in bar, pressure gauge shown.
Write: 150 bar
